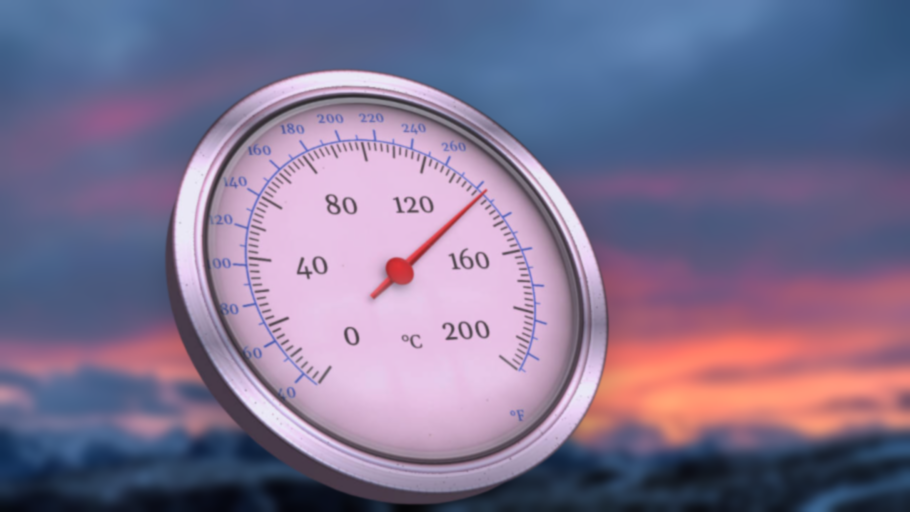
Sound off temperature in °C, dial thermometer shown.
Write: 140 °C
